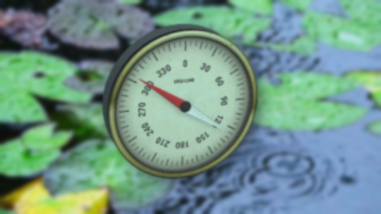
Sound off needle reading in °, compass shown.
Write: 305 °
